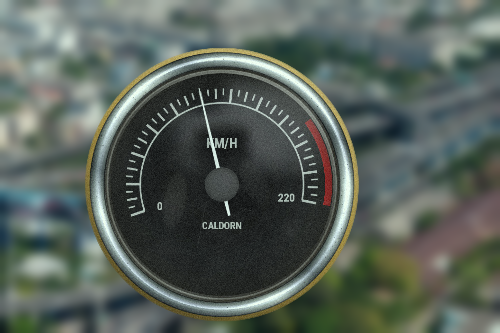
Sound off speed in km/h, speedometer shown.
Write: 100 km/h
